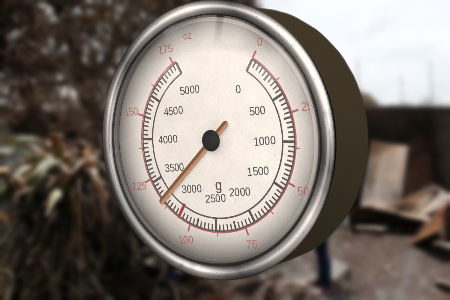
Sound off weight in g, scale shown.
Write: 3250 g
